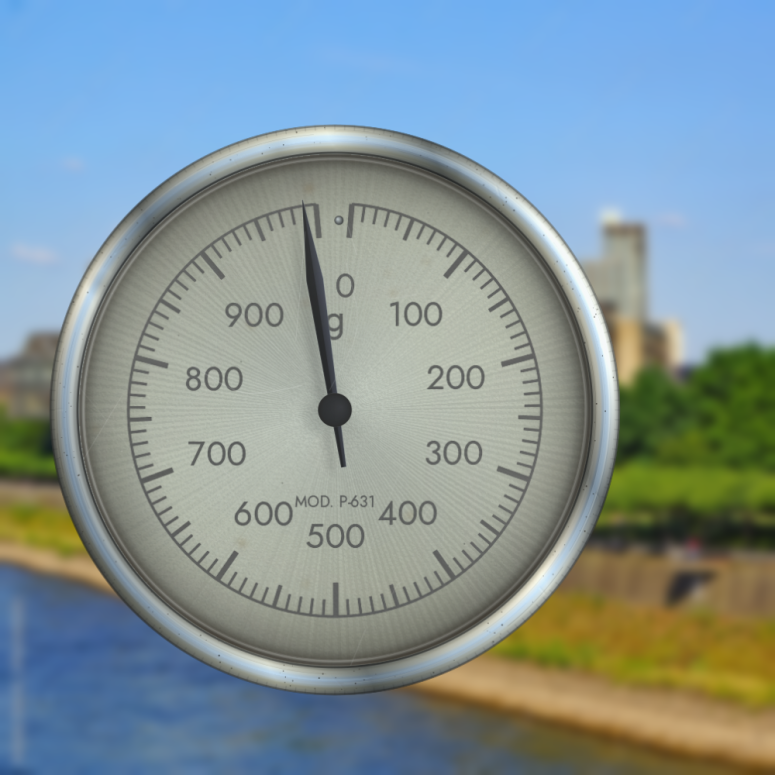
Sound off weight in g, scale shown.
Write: 990 g
